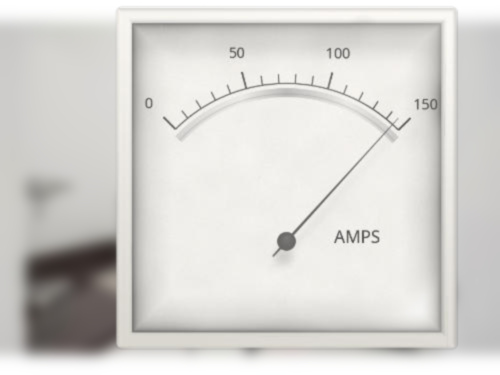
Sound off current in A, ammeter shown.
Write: 145 A
